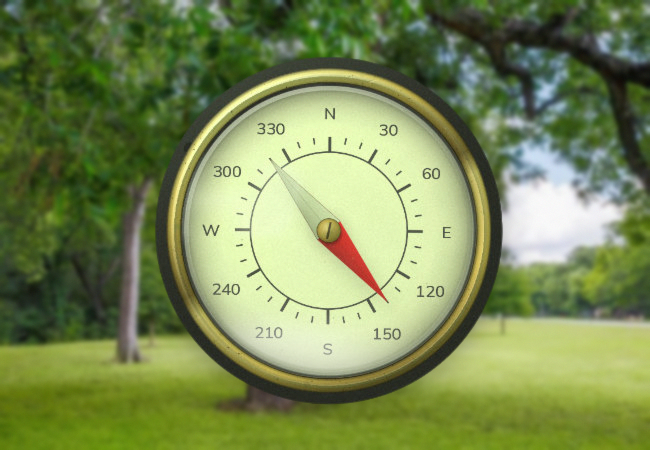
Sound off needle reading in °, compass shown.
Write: 140 °
